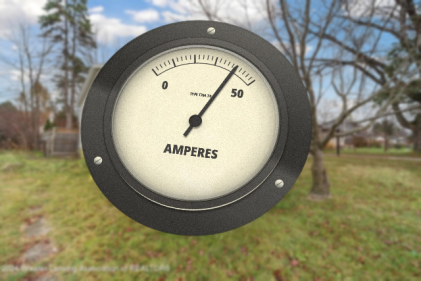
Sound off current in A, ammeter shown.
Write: 40 A
